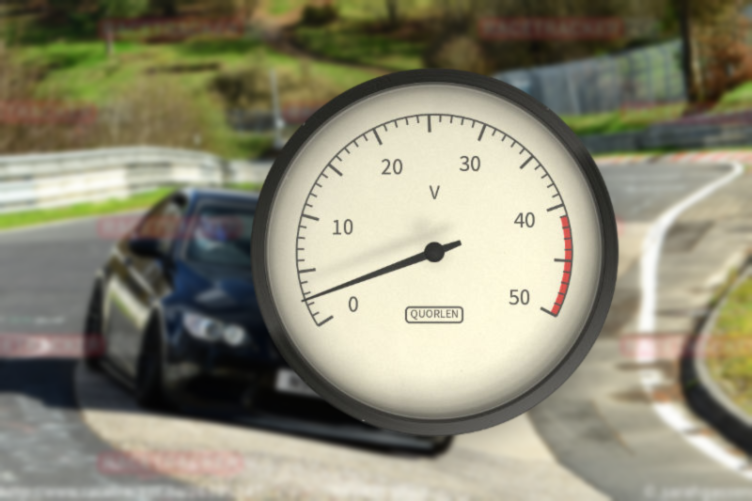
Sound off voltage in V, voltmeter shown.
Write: 2.5 V
